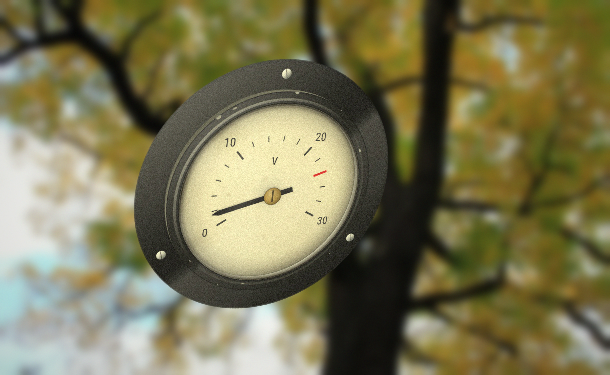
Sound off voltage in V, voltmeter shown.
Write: 2 V
